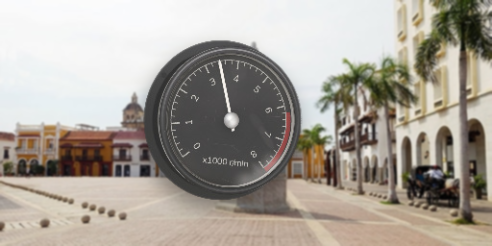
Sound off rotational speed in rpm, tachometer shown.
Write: 3400 rpm
